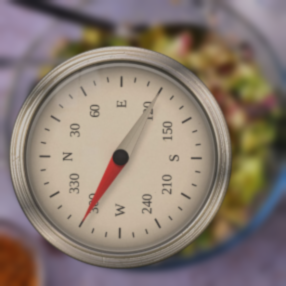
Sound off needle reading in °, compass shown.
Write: 300 °
